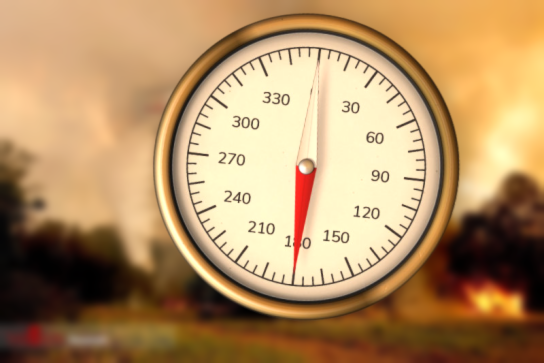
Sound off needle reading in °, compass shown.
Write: 180 °
